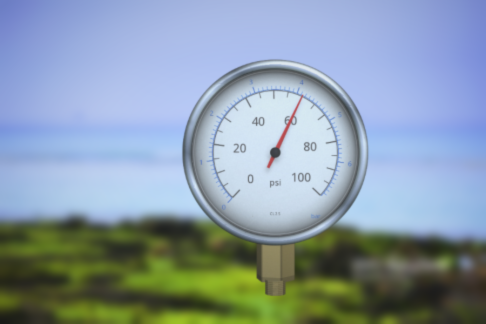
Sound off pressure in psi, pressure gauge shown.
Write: 60 psi
